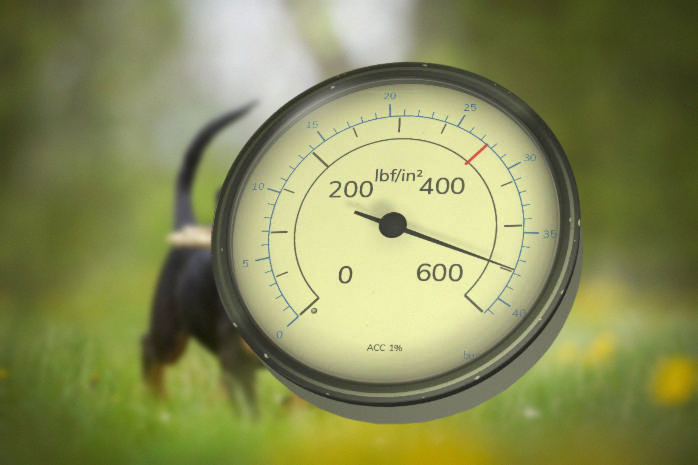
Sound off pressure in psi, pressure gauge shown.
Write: 550 psi
